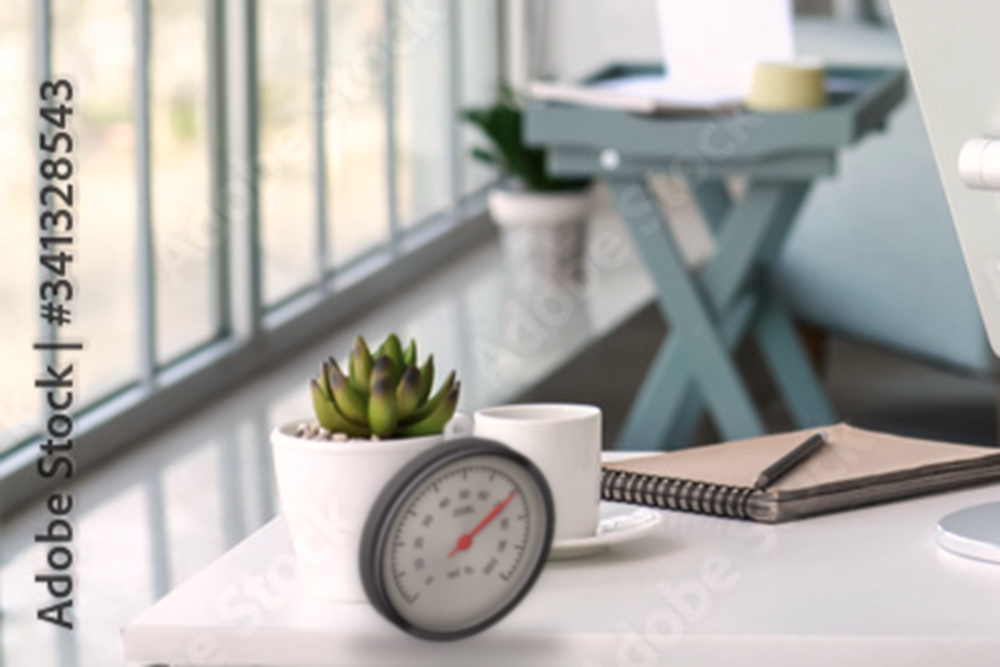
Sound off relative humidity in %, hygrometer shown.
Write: 70 %
